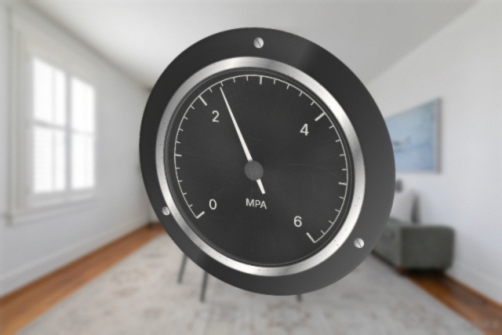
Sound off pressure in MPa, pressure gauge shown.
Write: 2.4 MPa
